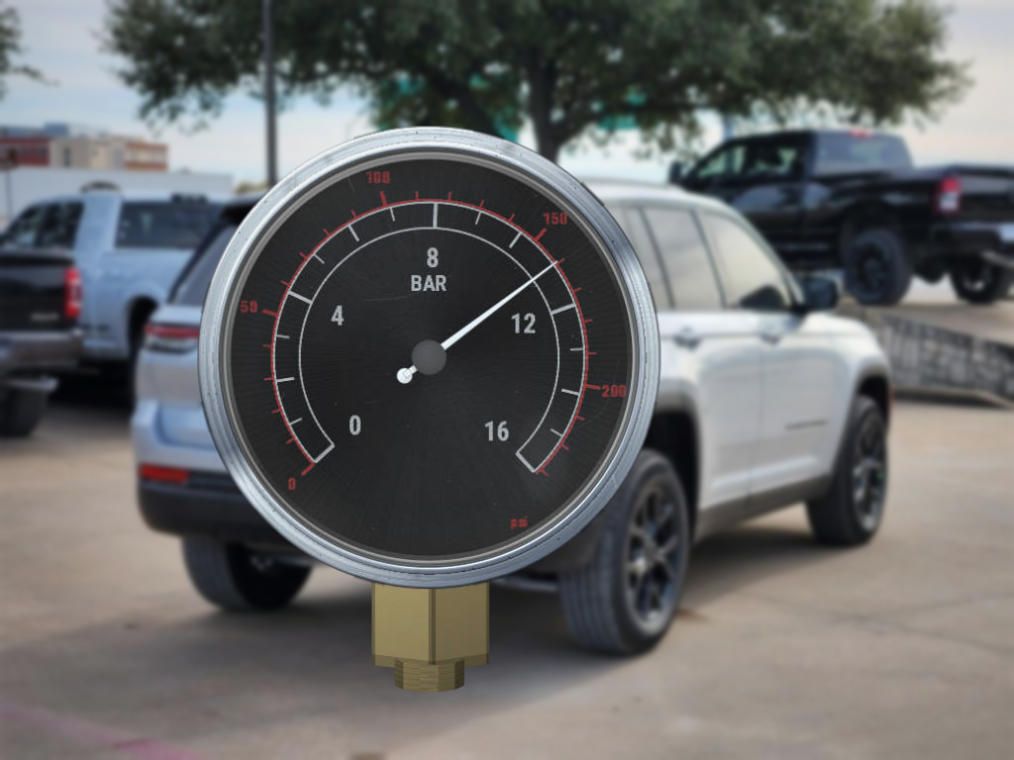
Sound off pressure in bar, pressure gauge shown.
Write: 11 bar
